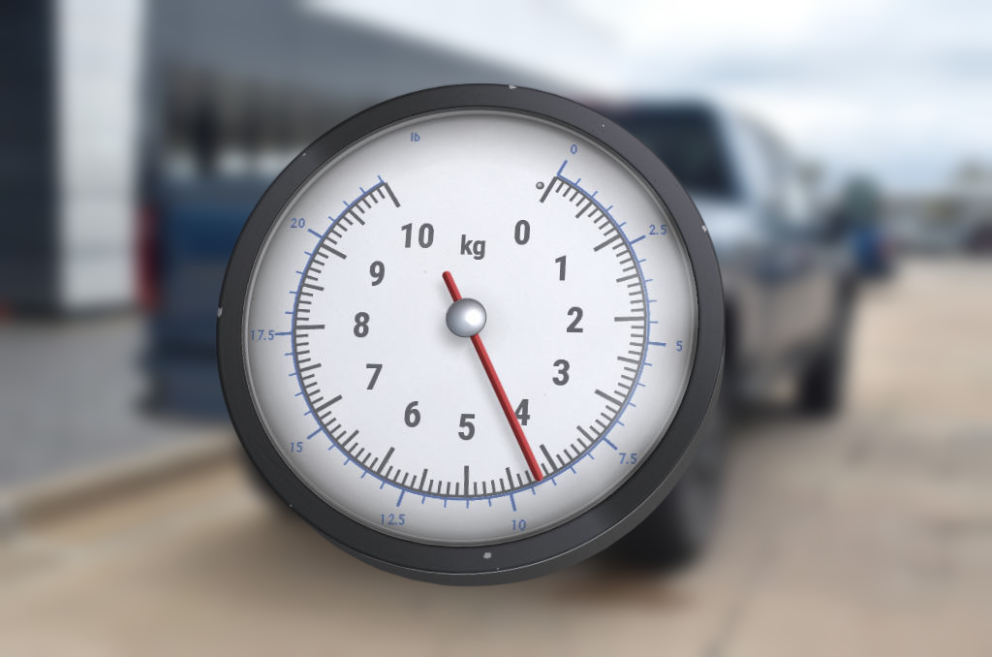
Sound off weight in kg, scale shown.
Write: 4.2 kg
